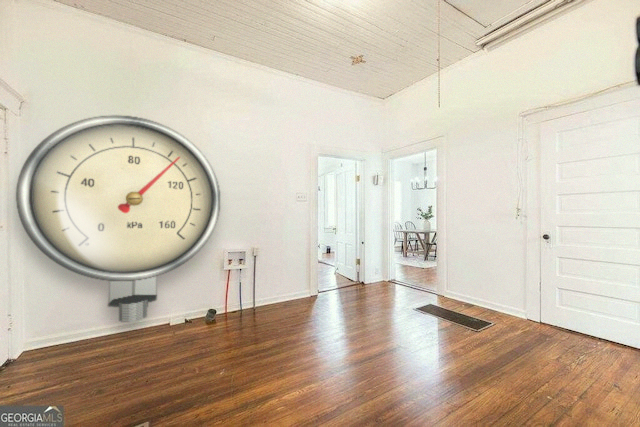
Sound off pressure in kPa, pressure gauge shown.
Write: 105 kPa
